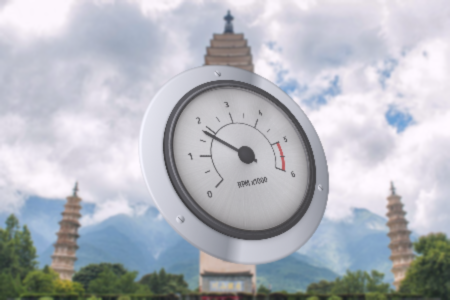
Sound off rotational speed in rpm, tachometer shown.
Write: 1750 rpm
